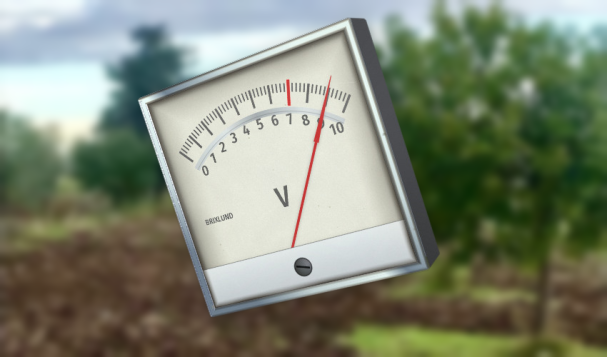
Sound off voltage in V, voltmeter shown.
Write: 9 V
